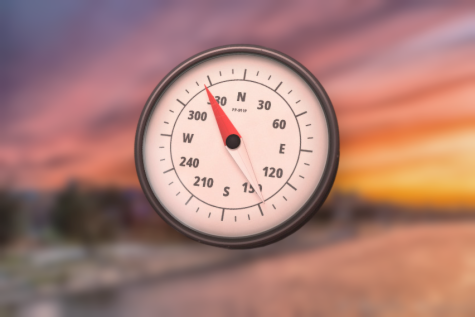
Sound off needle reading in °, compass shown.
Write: 325 °
